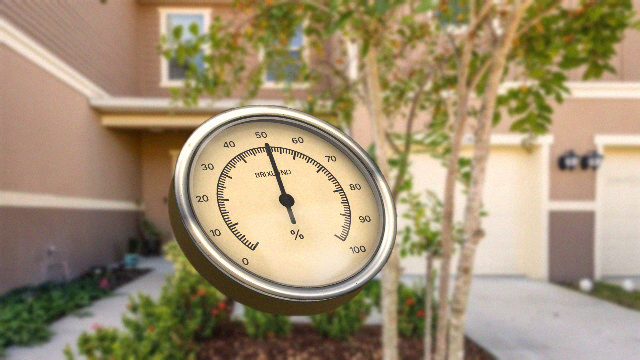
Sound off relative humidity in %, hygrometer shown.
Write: 50 %
